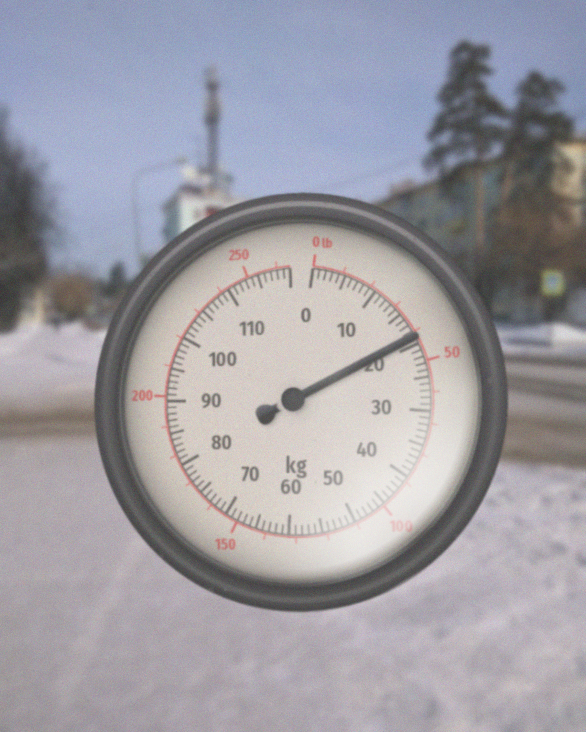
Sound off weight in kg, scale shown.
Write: 19 kg
